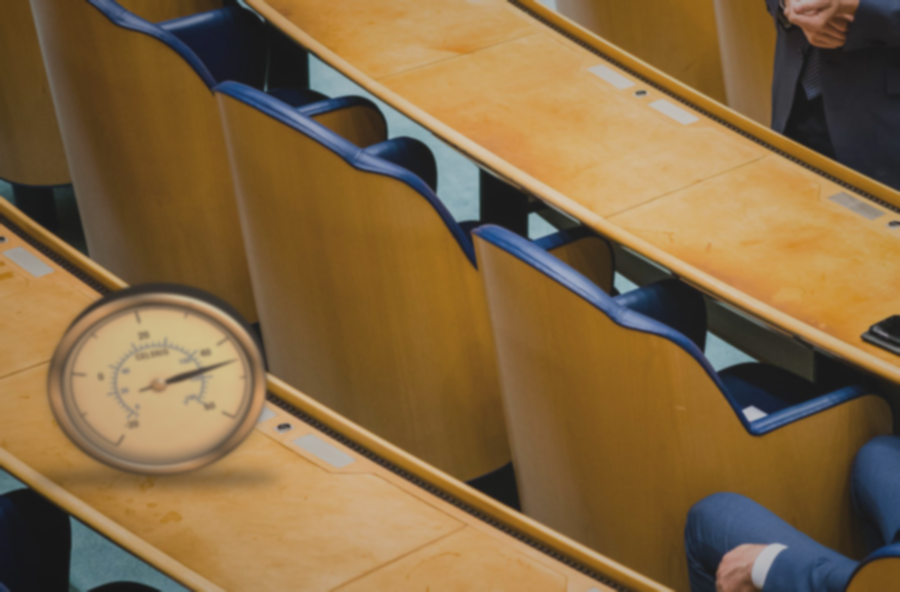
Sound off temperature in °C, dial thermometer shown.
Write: 45 °C
